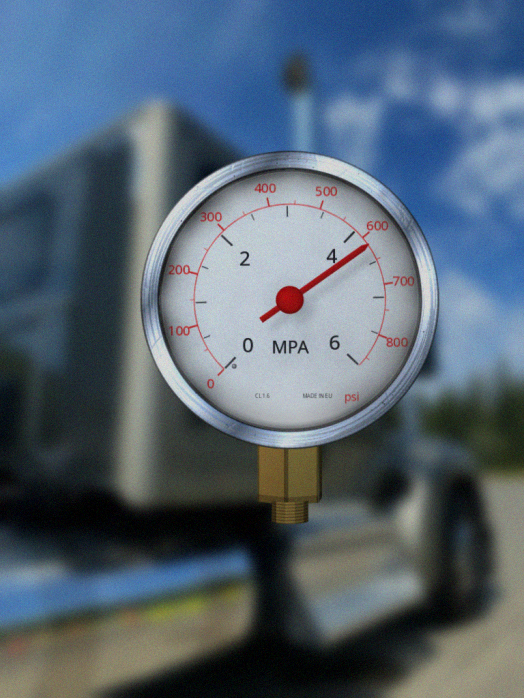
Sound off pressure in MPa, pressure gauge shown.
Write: 4.25 MPa
